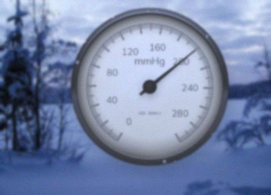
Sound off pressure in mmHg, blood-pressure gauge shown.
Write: 200 mmHg
